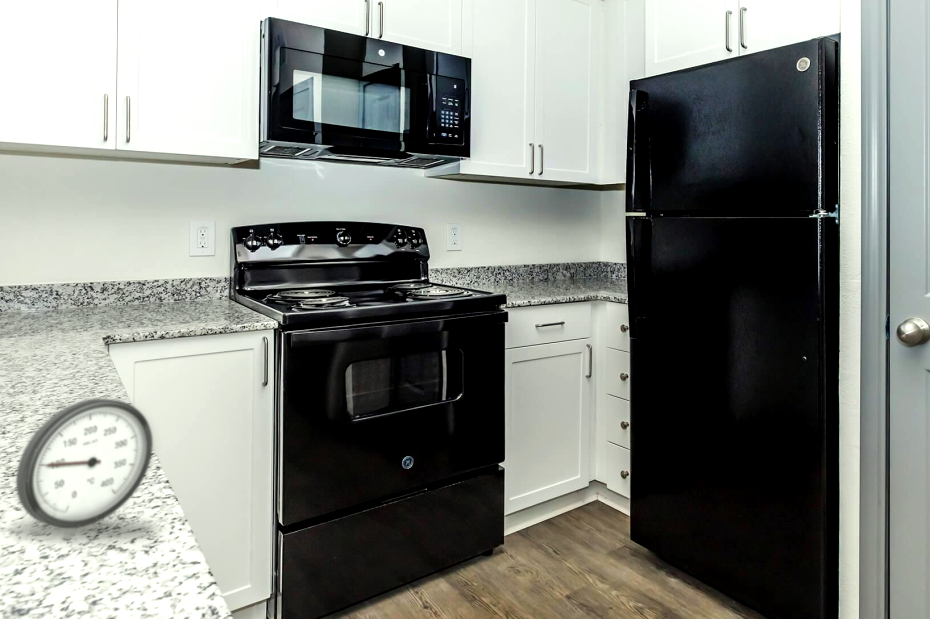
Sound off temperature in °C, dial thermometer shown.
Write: 100 °C
